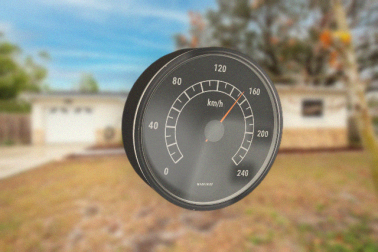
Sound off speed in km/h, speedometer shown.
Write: 150 km/h
